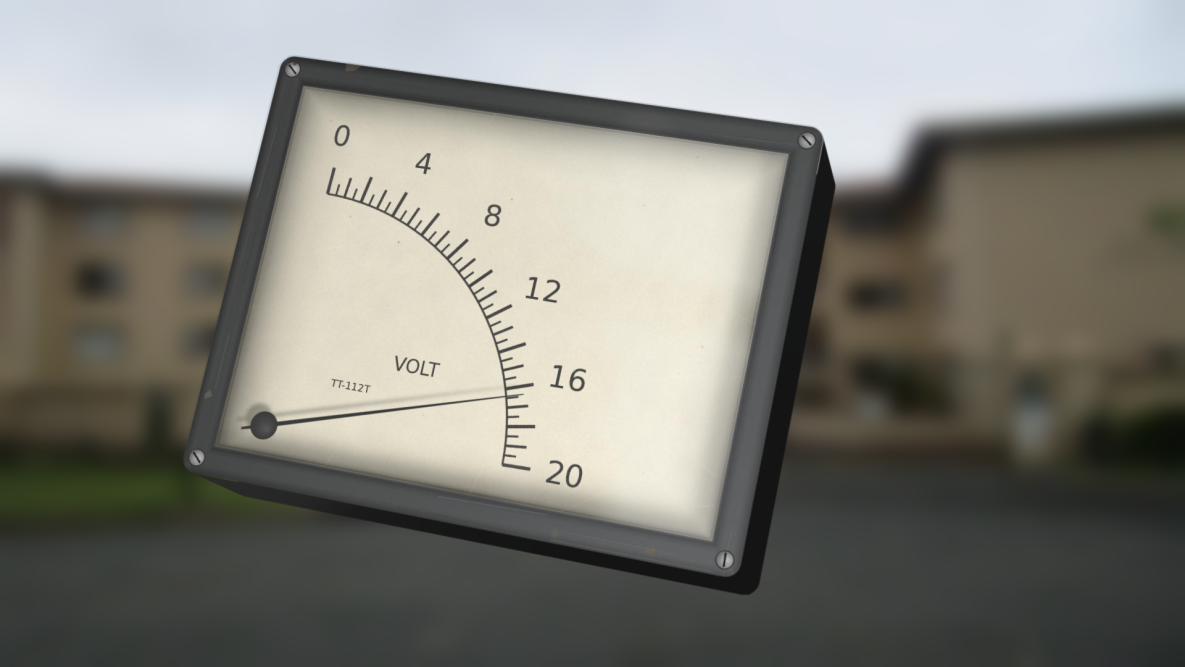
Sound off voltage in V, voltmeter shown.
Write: 16.5 V
